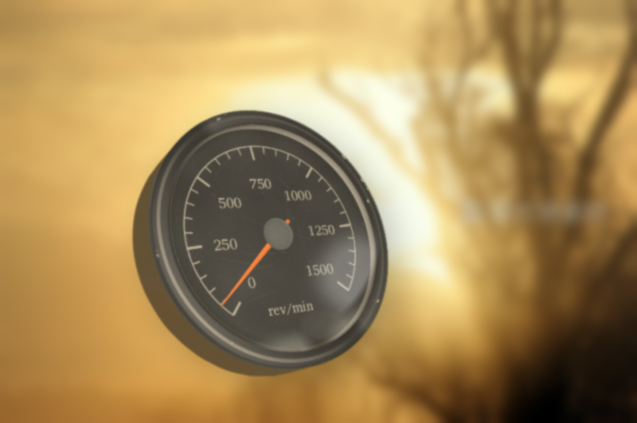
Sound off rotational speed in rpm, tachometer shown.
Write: 50 rpm
